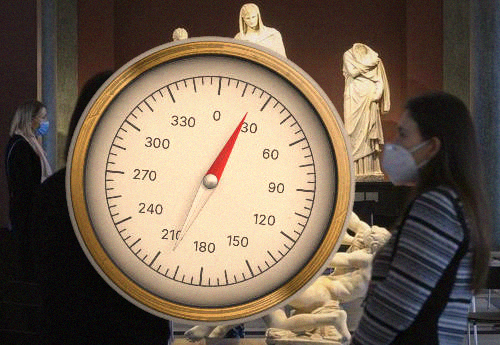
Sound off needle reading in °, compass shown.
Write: 22.5 °
